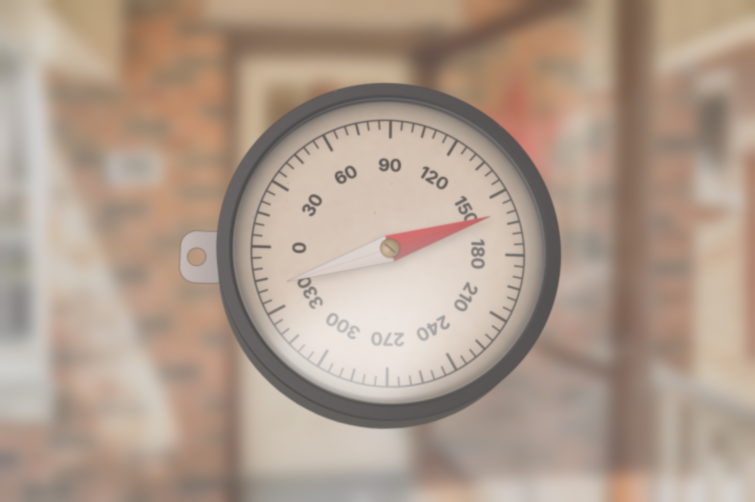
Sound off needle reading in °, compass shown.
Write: 160 °
